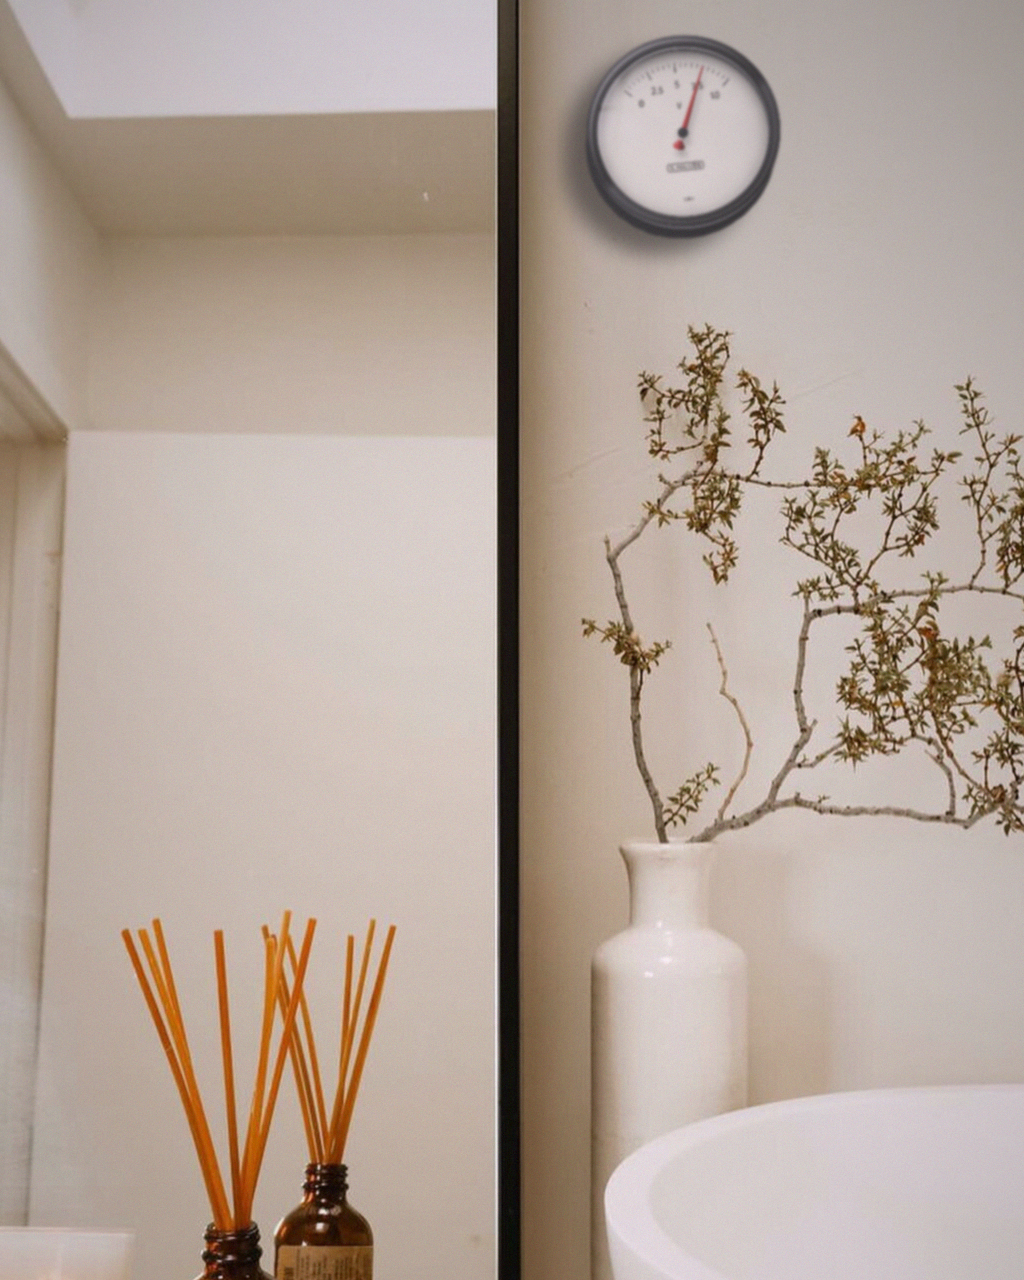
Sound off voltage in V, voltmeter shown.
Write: 7.5 V
